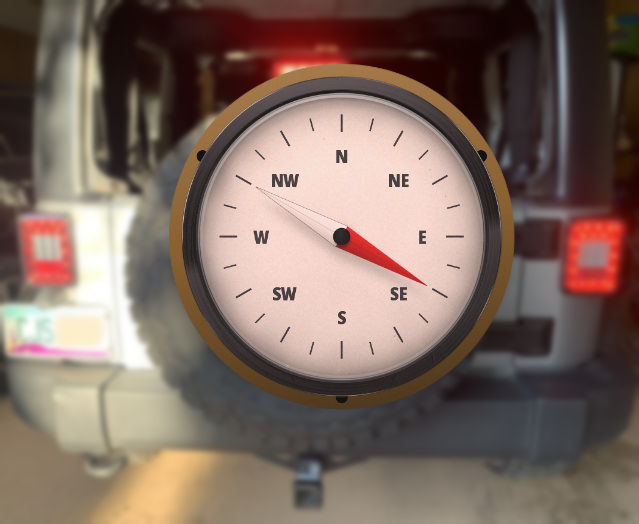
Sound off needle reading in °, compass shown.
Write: 120 °
